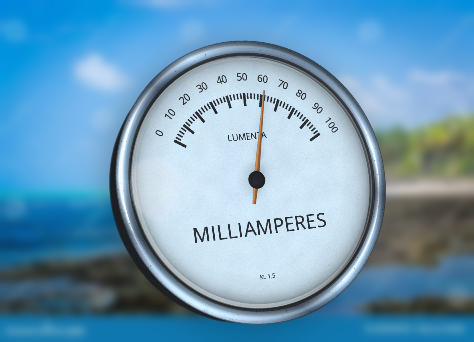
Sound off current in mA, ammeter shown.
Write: 60 mA
